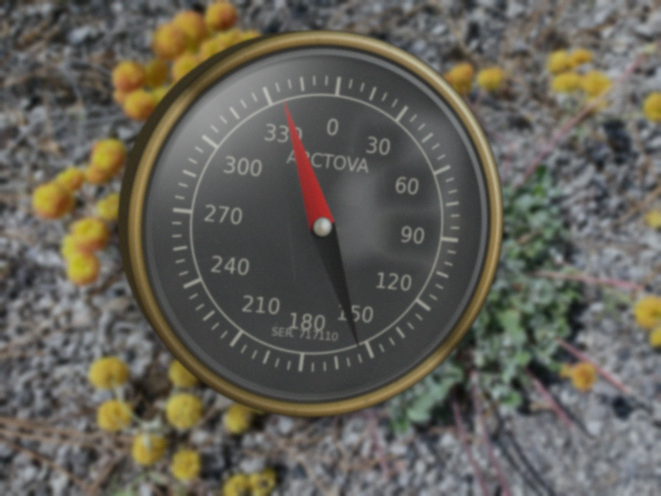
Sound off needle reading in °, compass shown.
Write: 335 °
